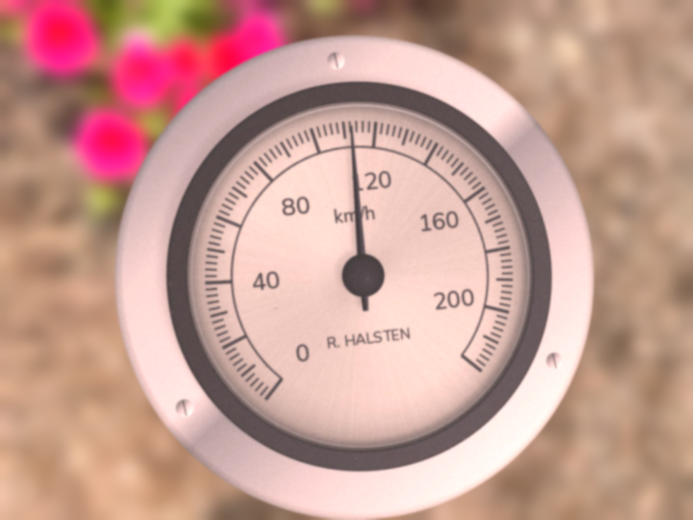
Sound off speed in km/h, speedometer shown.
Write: 112 km/h
